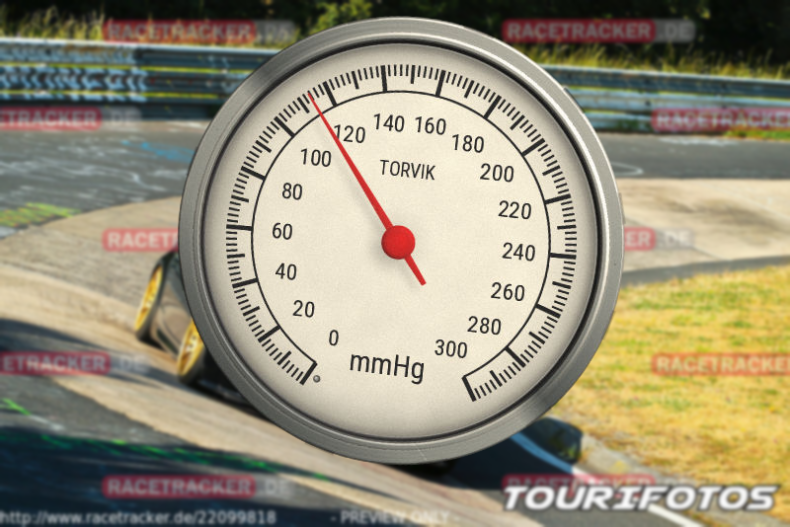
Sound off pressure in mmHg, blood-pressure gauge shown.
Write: 114 mmHg
